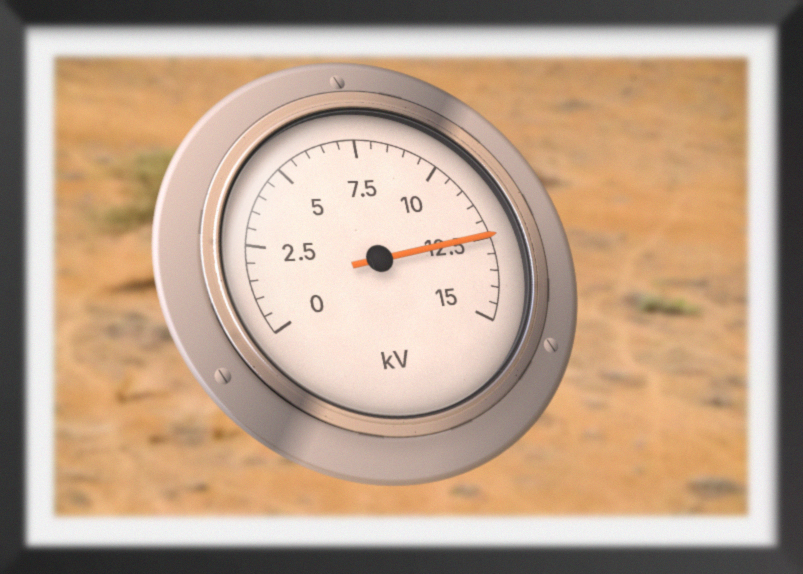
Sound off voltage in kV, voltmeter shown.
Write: 12.5 kV
